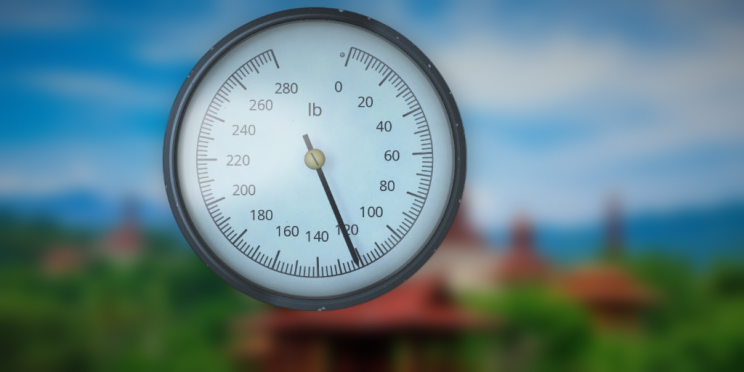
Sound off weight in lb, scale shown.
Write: 122 lb
